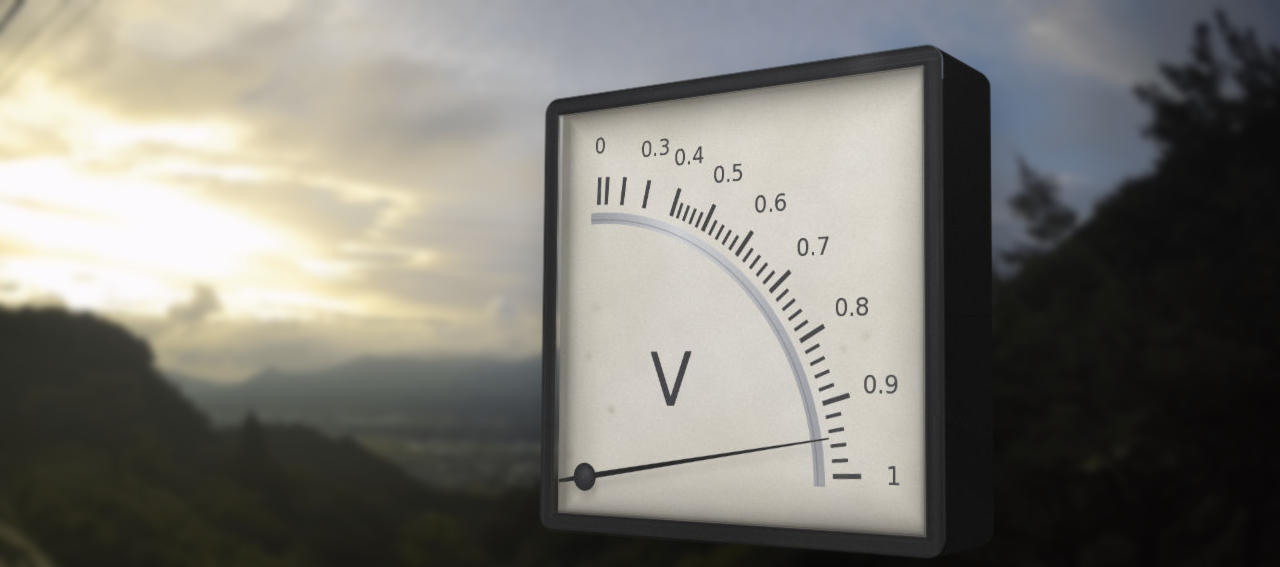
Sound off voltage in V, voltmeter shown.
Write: 0.95 V
